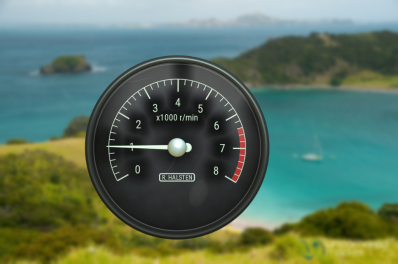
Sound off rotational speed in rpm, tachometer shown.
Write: 1000 rpm
